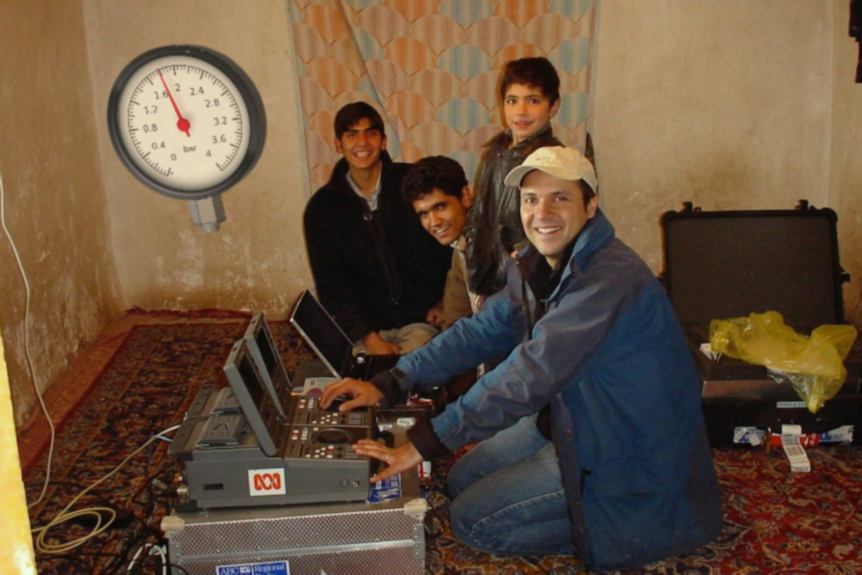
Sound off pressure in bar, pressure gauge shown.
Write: 1.8 bar
